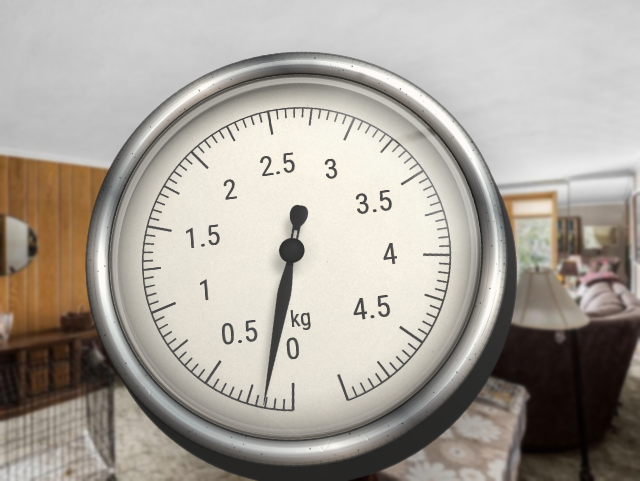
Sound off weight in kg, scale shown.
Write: 0.15 kg
